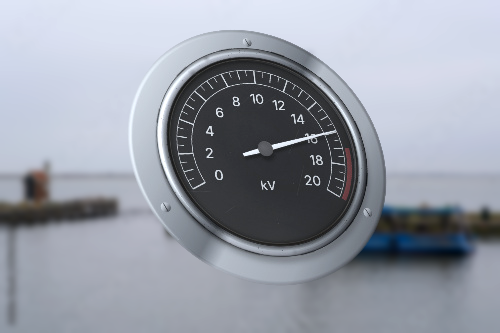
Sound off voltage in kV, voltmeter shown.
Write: 16 kV
